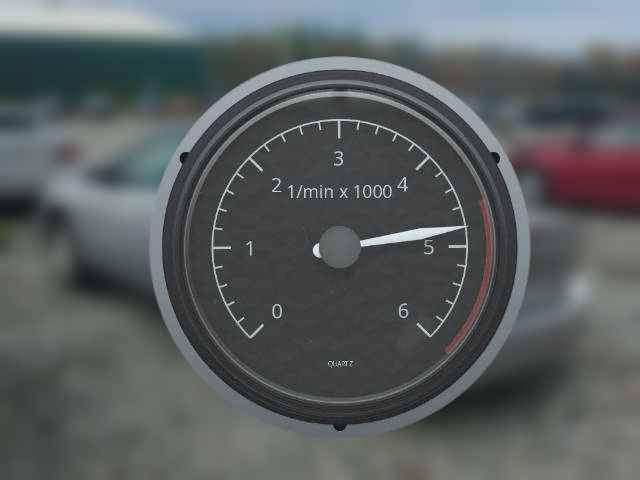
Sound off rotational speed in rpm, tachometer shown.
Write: 4800 rpm
